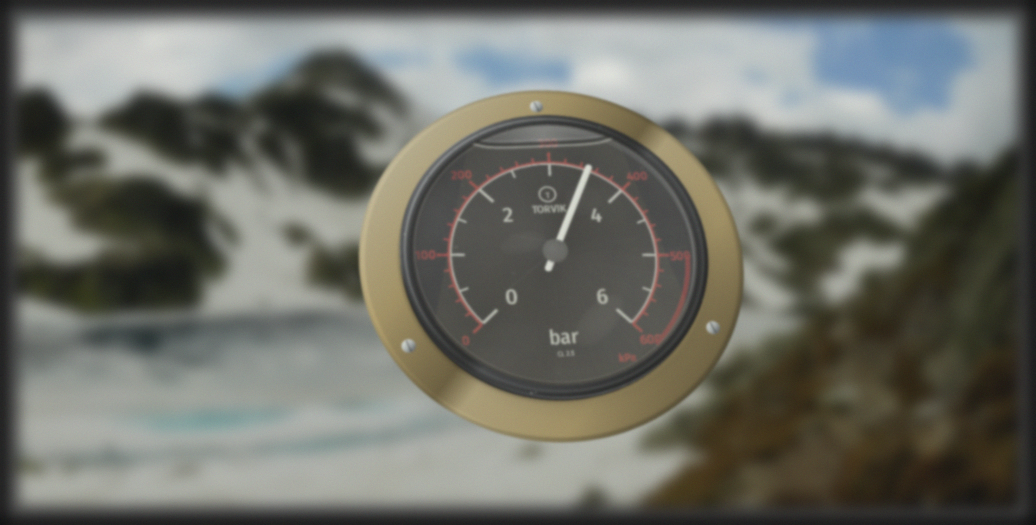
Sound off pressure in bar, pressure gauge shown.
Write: 3.5 bar
